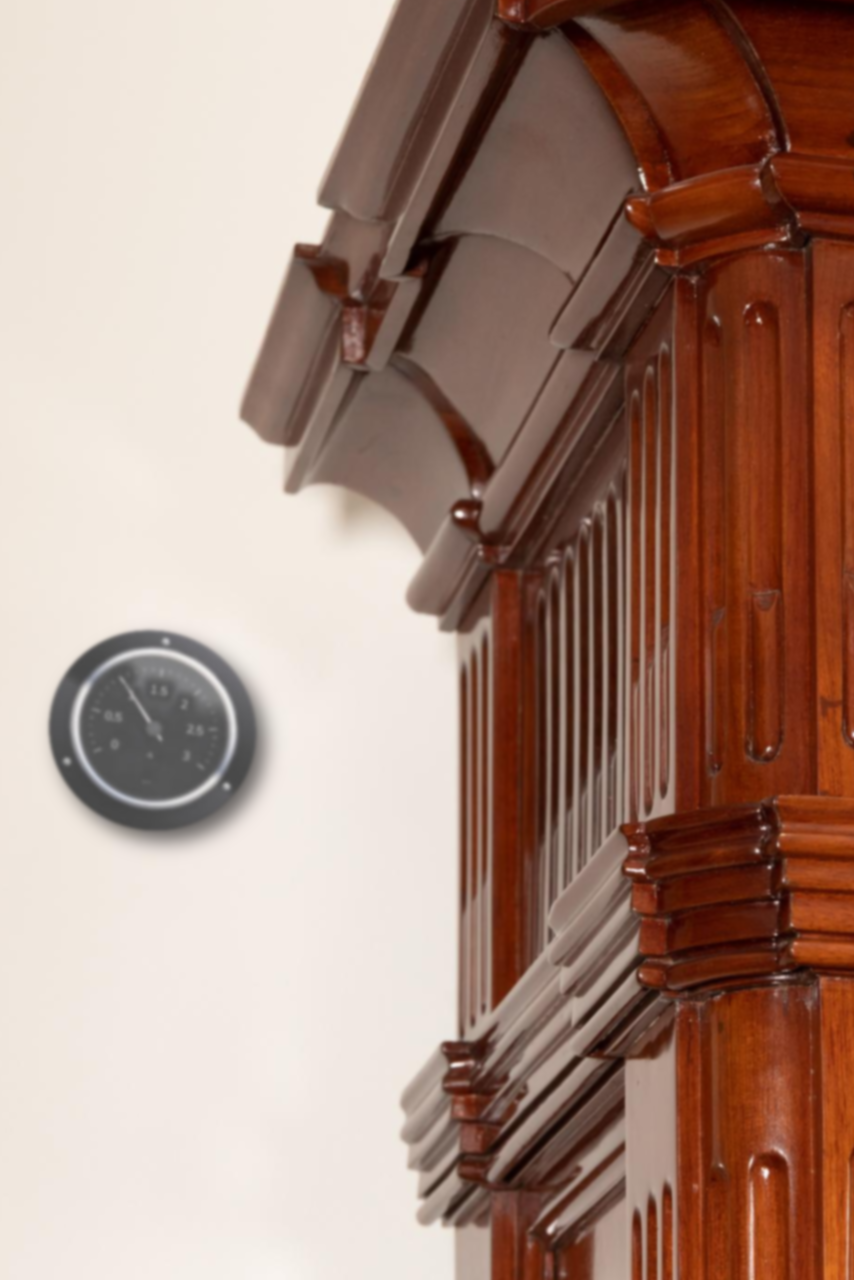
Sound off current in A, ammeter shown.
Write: 1 A
